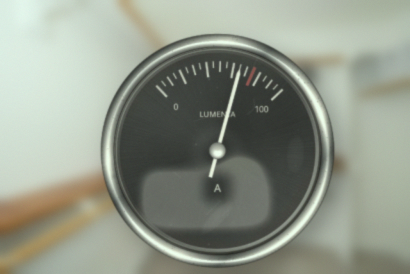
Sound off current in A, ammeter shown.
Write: 65 A
